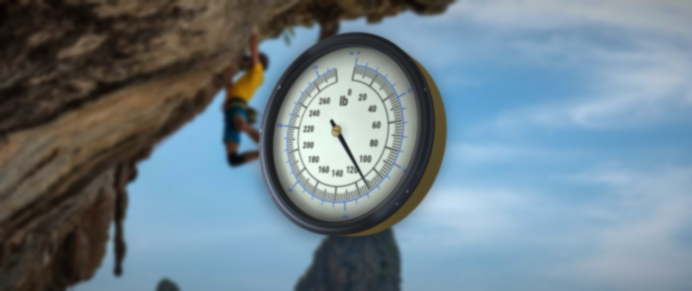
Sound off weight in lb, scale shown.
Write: 110 lb
